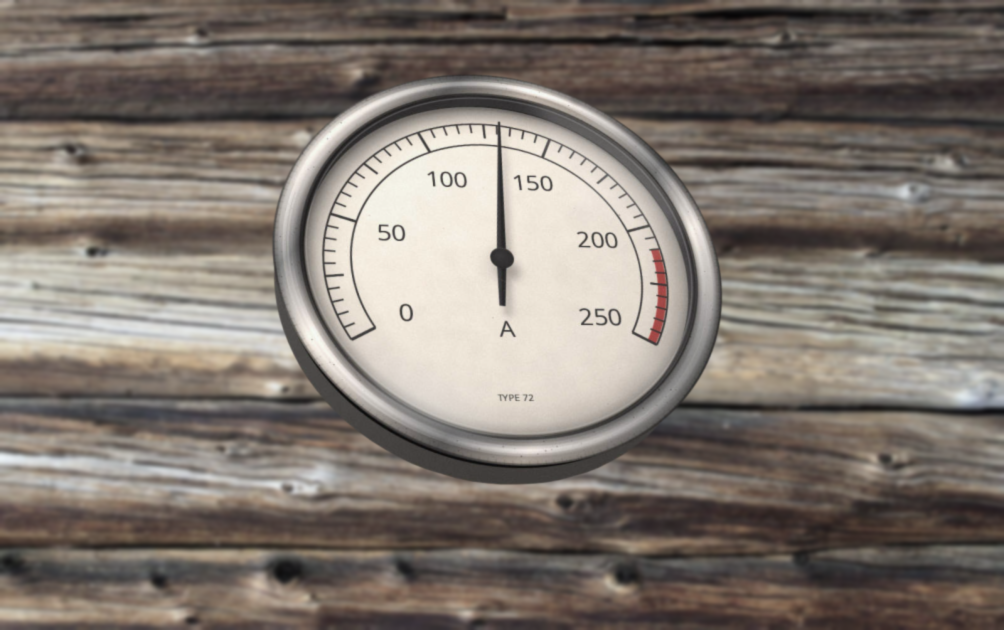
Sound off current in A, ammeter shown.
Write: 130 A
